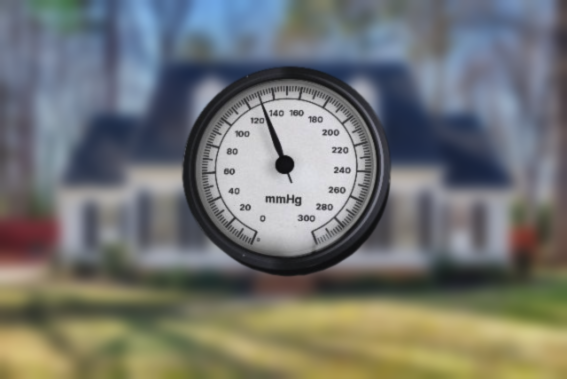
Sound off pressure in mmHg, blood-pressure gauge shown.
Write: 130 mmHg
